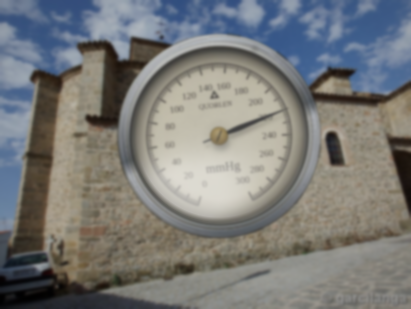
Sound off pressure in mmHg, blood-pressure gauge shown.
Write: 220 mmHg
